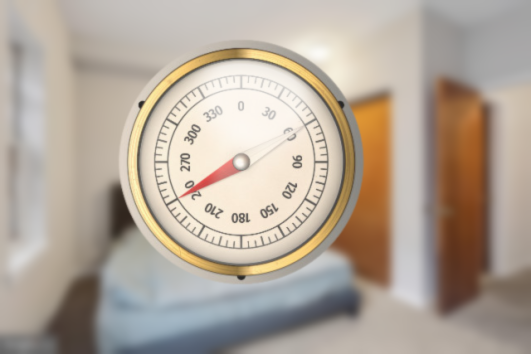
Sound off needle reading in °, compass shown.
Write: 240 °
